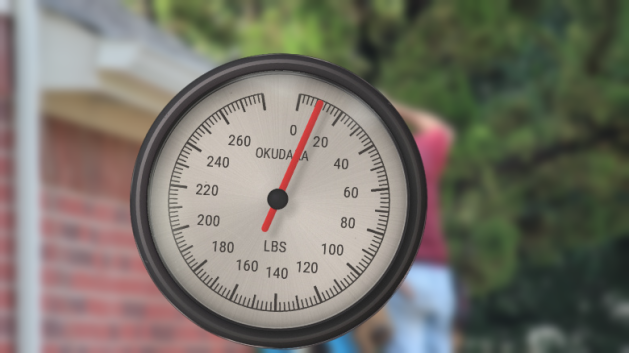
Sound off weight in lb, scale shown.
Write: 10 lb
